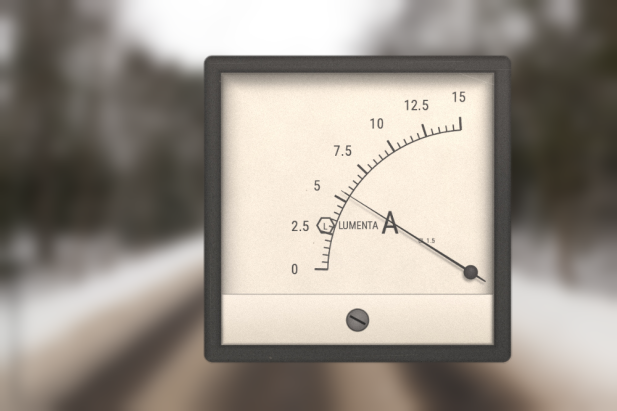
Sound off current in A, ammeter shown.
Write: 5.5 A
